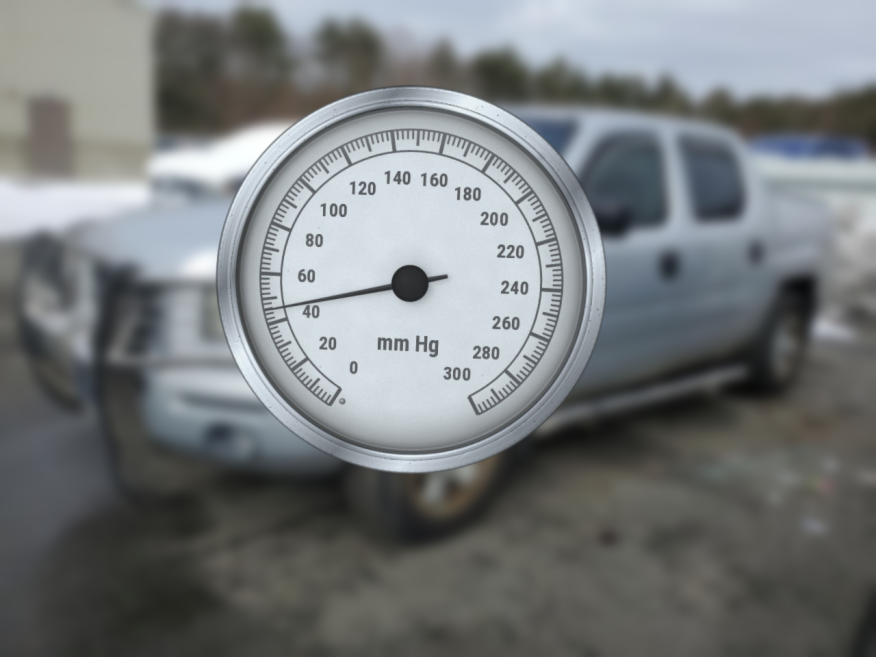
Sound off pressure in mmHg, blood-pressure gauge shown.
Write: 46 mmHg
